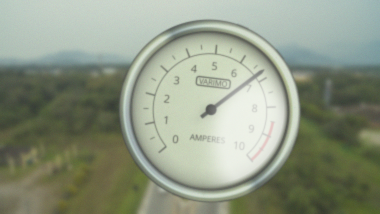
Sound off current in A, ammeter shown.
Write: 6.75 A
